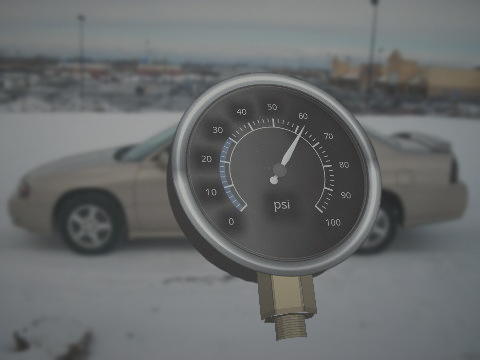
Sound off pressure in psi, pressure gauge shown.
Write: 62 psi
